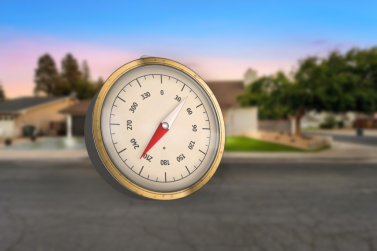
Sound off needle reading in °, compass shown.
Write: 220 °
